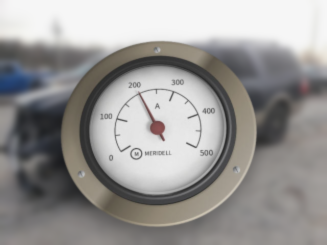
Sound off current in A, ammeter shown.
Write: 200 A
